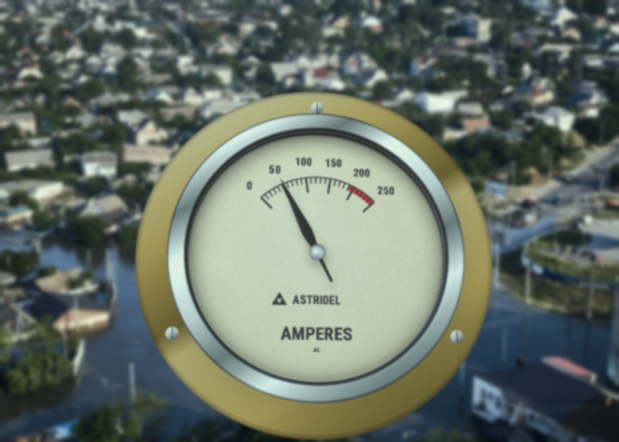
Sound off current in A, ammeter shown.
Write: 50 A
